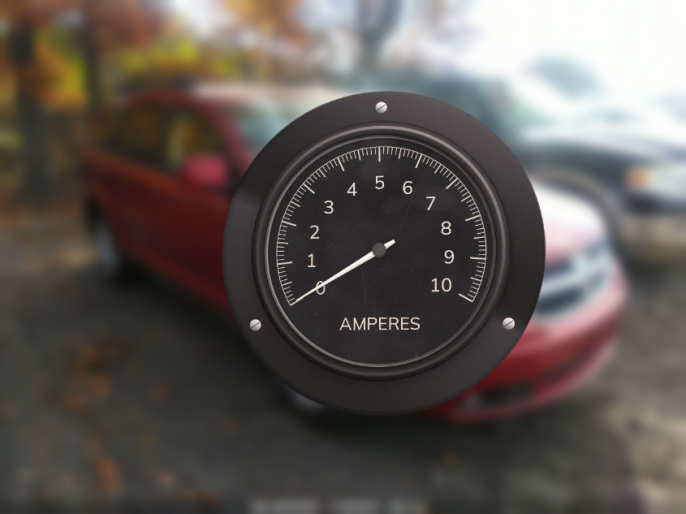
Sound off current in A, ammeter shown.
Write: 0 A
